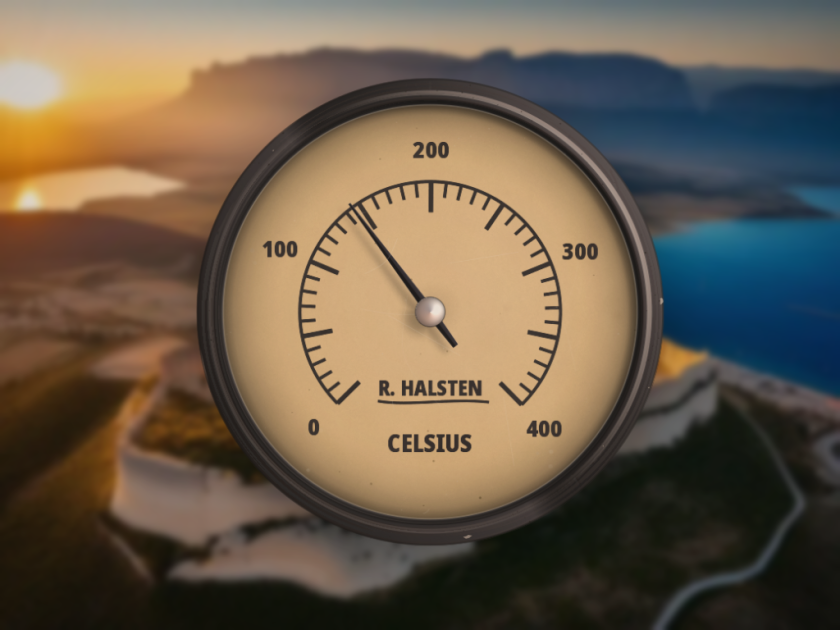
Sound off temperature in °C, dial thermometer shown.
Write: 145 °C
